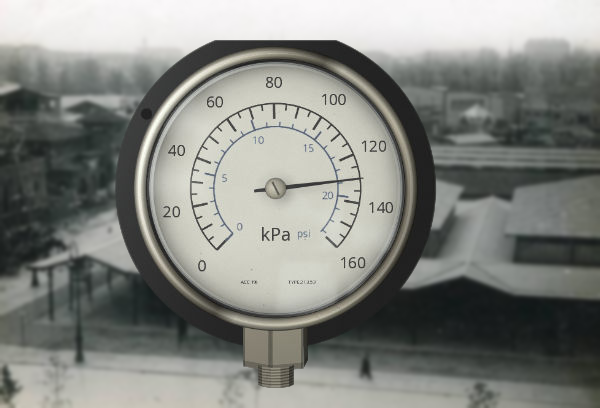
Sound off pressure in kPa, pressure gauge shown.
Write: 130 kPa
